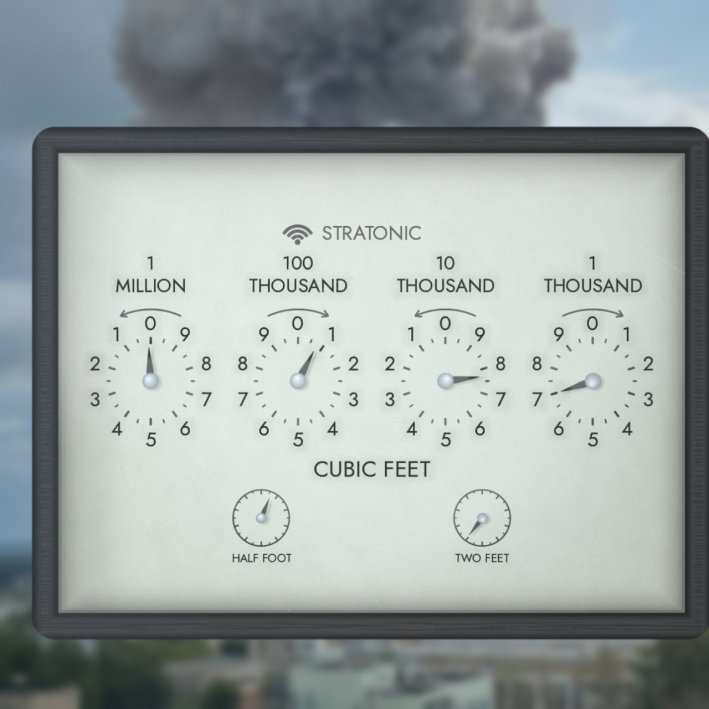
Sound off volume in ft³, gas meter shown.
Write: 7700 ft³
